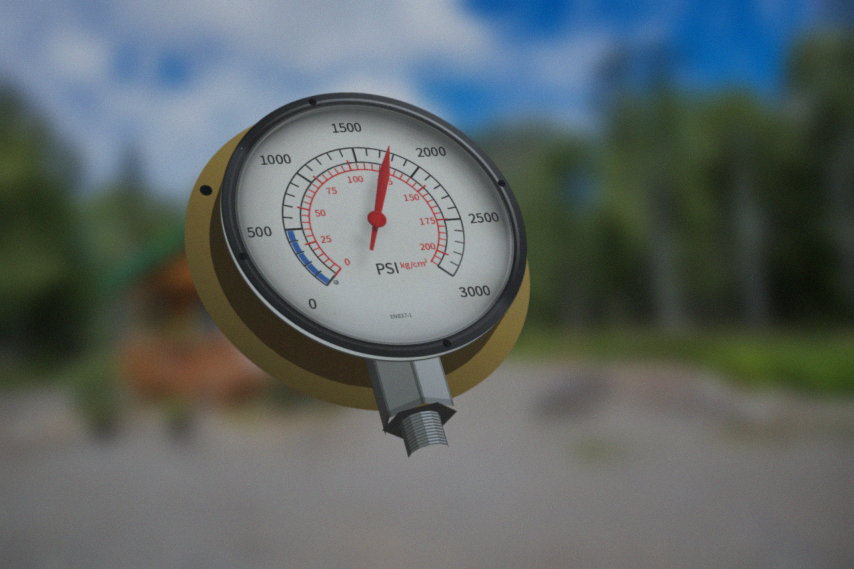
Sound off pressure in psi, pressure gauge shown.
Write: 1750 psi
